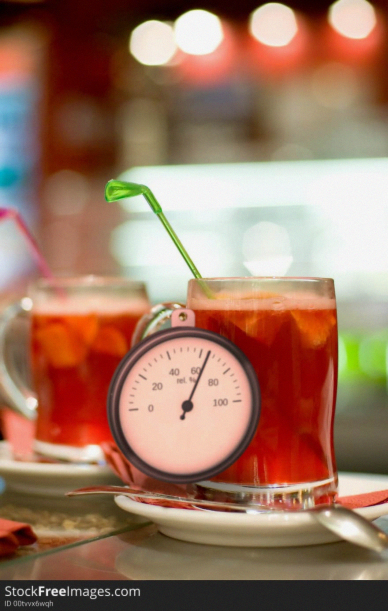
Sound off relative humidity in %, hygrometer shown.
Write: 64 %
